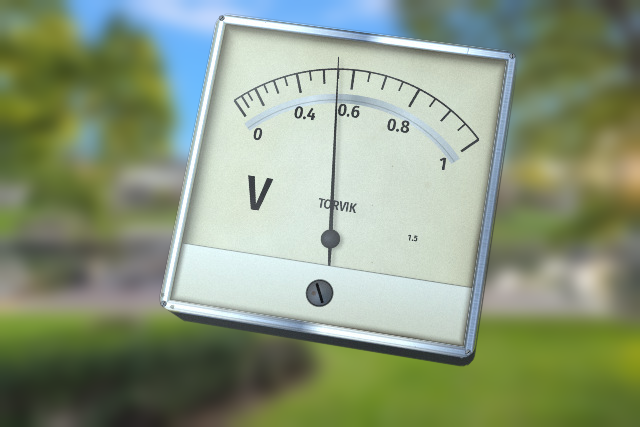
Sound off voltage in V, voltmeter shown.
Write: 0.55 V
